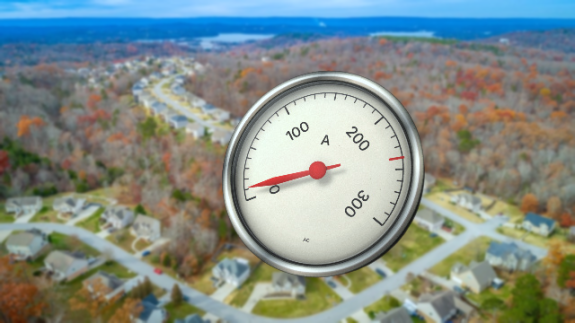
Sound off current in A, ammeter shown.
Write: 10 A
